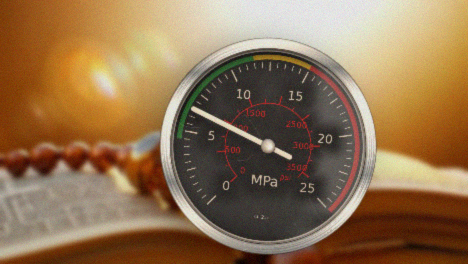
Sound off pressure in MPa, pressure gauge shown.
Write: 6.5 MPa
